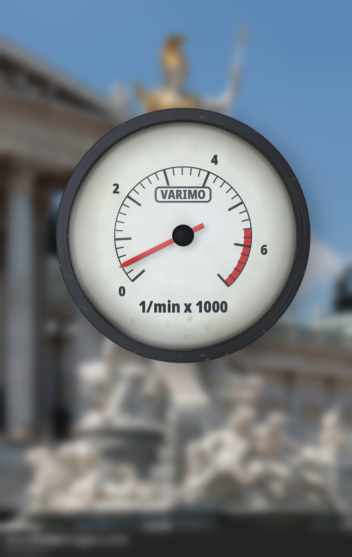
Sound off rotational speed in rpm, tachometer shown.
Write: 400 rpm
